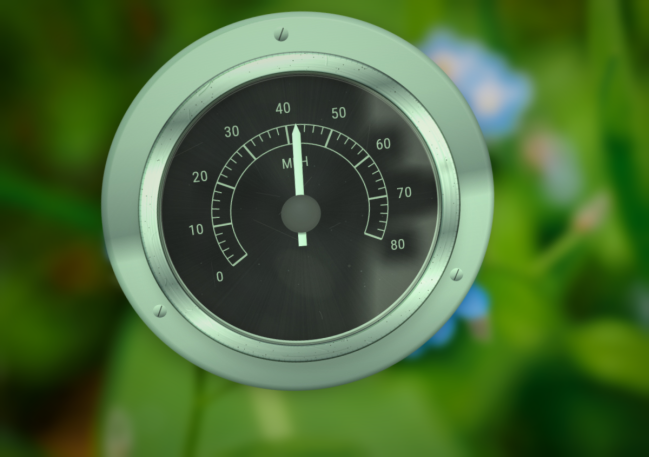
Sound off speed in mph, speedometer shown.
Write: 42 mph
